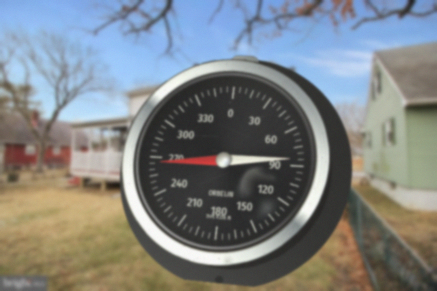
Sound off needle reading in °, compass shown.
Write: 265 °
